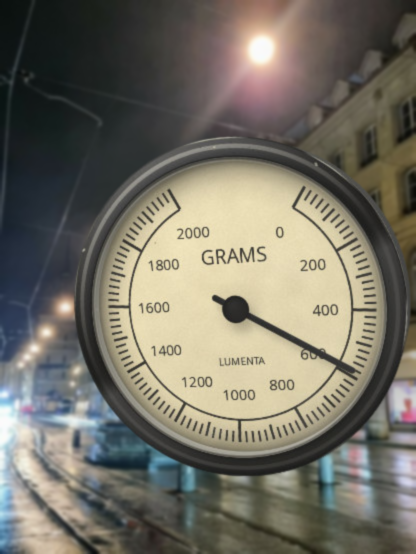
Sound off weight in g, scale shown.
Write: 580 g
